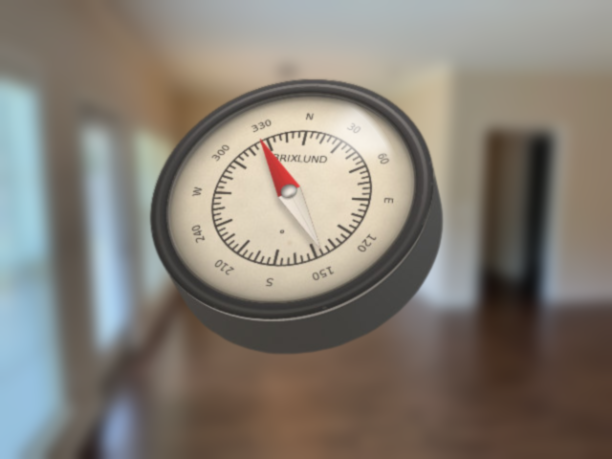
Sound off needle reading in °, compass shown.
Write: 325 °
